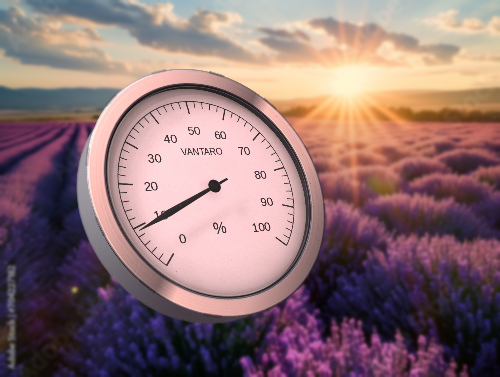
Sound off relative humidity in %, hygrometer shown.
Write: 9 %
